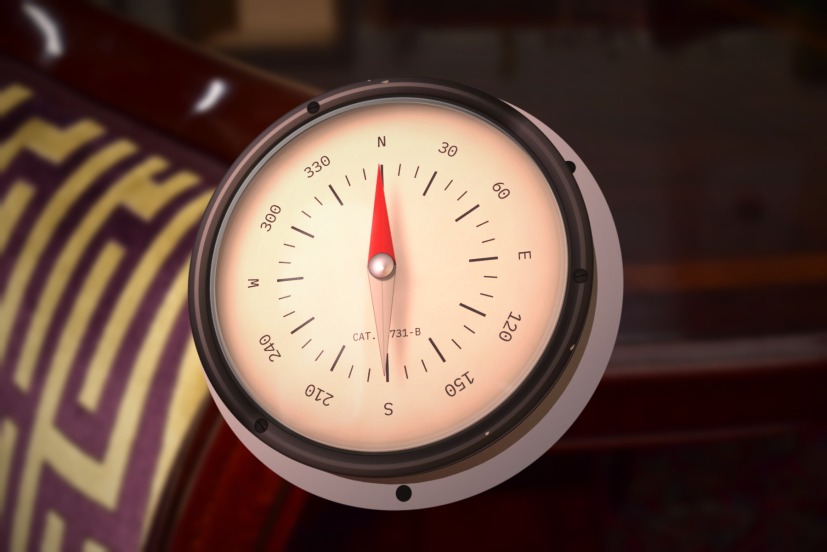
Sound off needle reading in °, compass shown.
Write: 0 °
